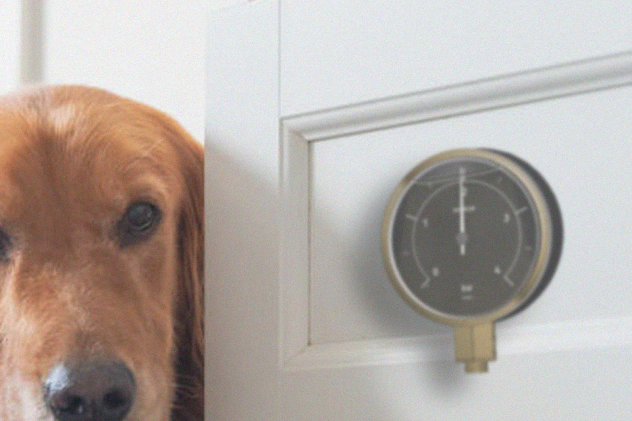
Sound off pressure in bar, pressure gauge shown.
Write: 2 bar
